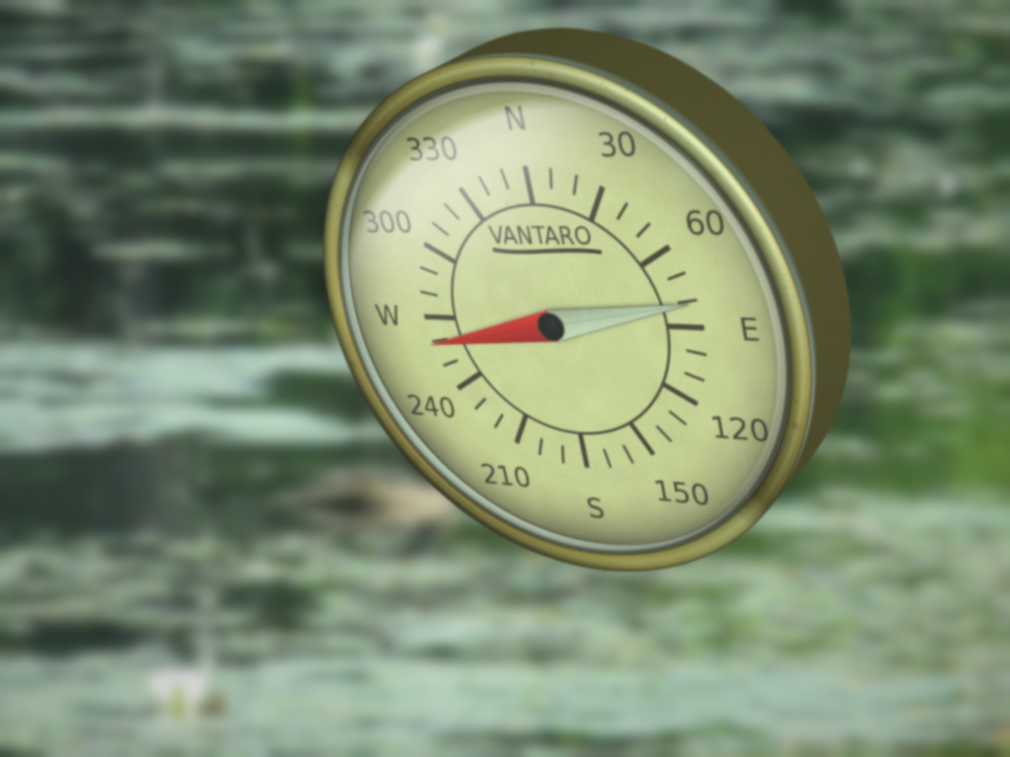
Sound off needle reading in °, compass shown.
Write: 260 °
